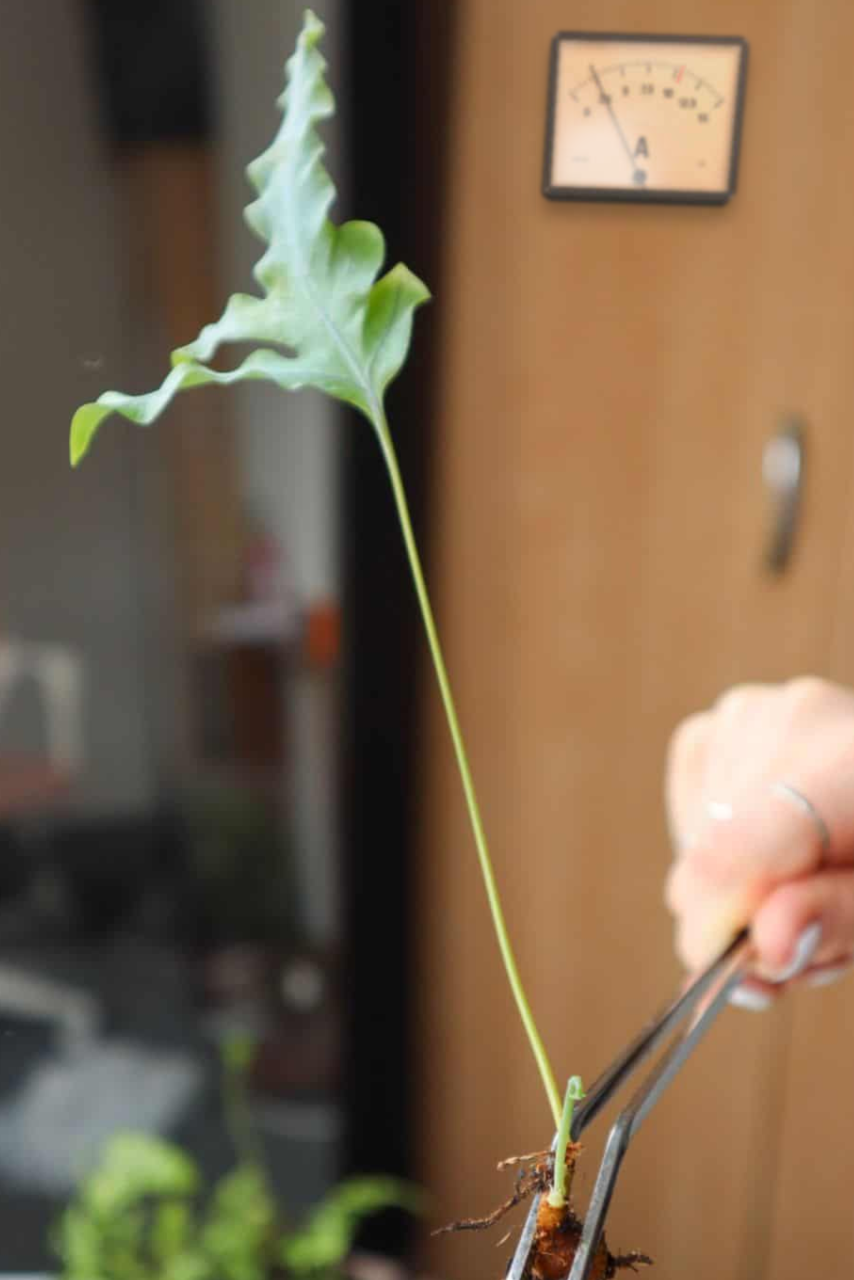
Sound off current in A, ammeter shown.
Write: 2.5 A
